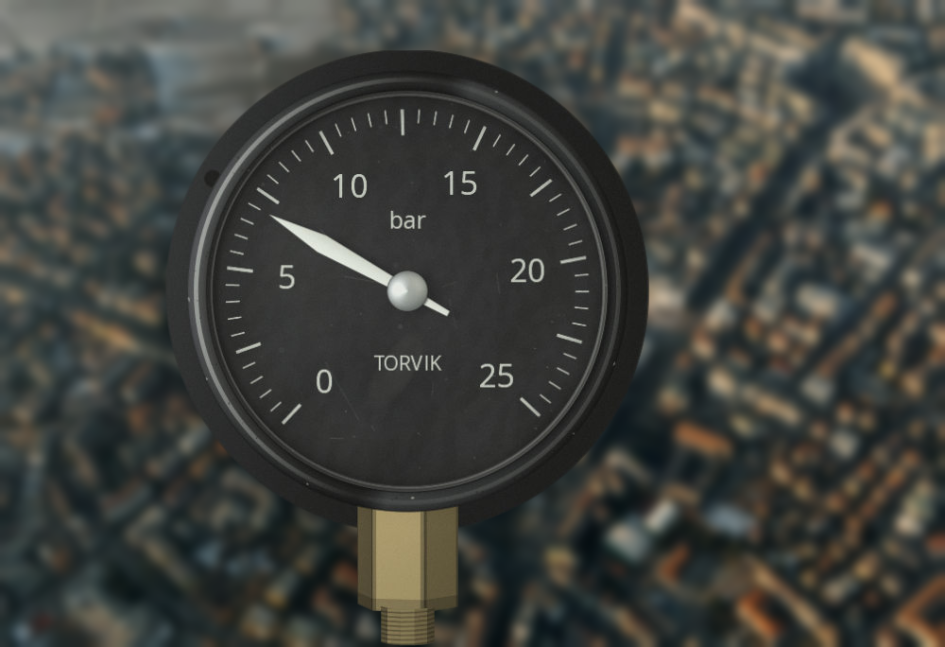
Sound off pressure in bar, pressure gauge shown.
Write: 7 bar
